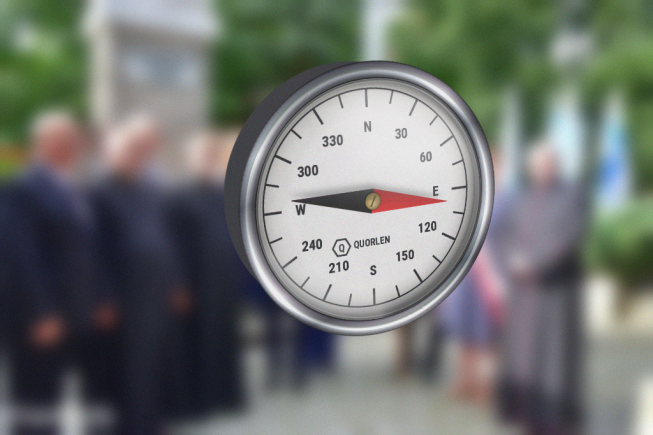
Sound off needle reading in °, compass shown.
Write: 97.5 °
